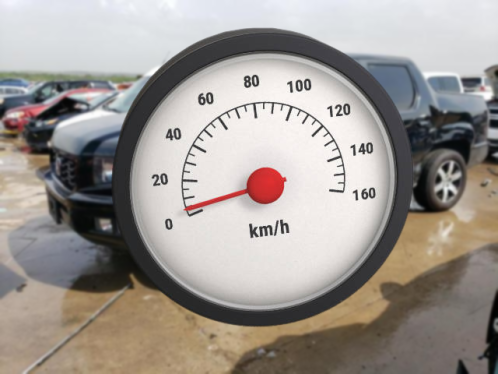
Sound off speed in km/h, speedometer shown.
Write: 5 km/h
